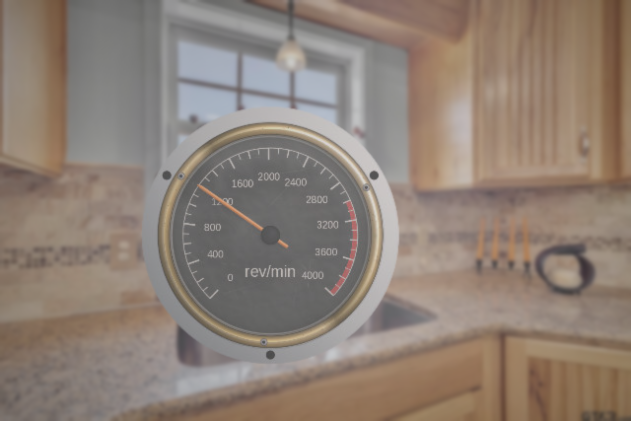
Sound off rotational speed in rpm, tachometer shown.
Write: 1200 rpm
